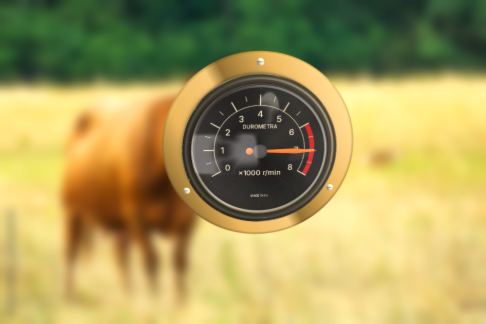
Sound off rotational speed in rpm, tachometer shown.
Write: 7000 rpm
